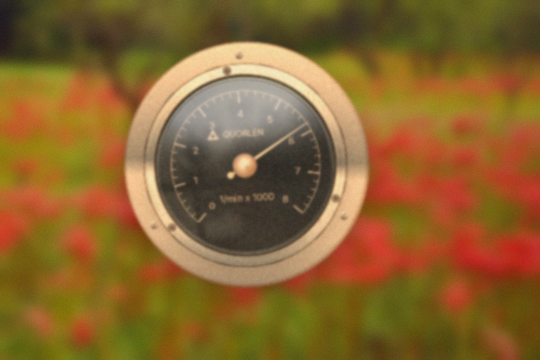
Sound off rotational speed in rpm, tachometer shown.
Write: 5800 rpm
